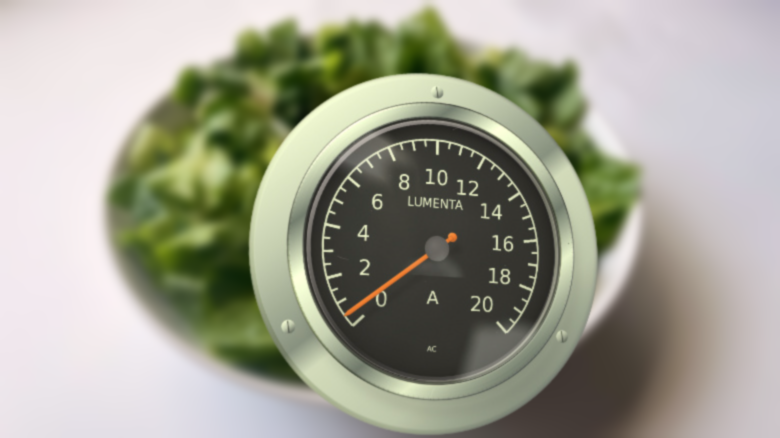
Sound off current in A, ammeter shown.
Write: 0.5 A
